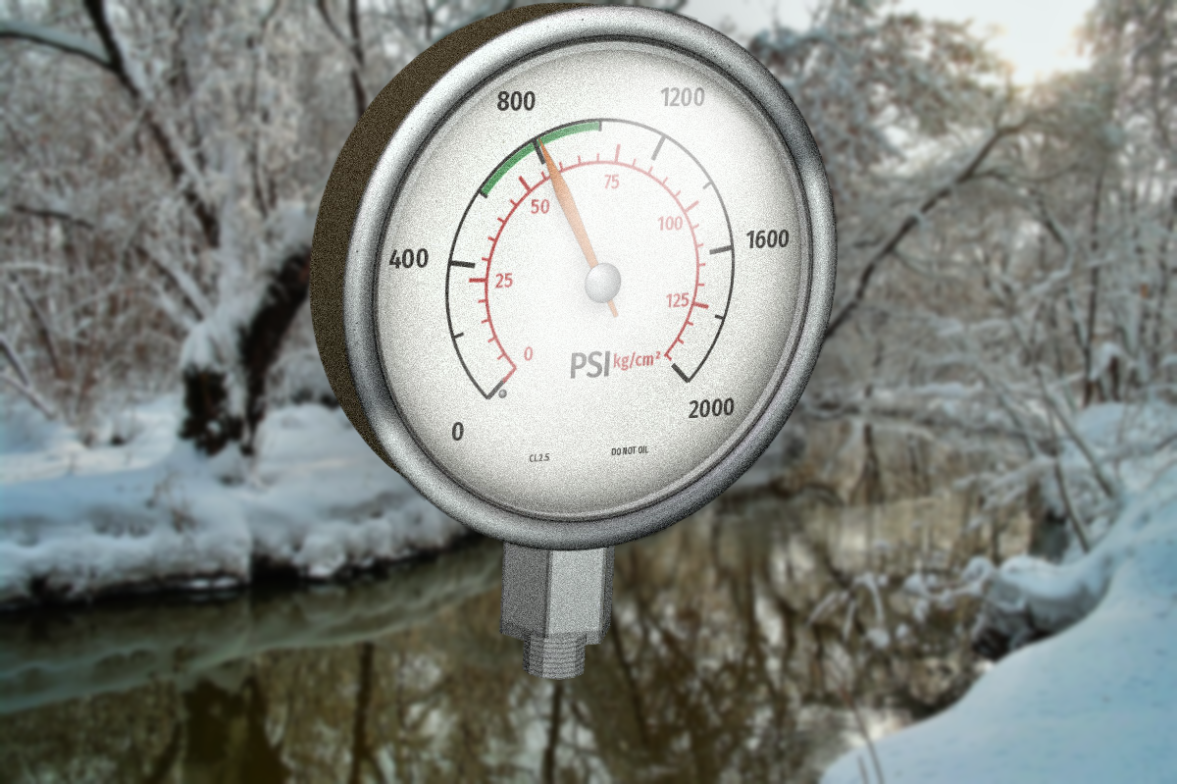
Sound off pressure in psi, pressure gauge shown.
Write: 800 psi
